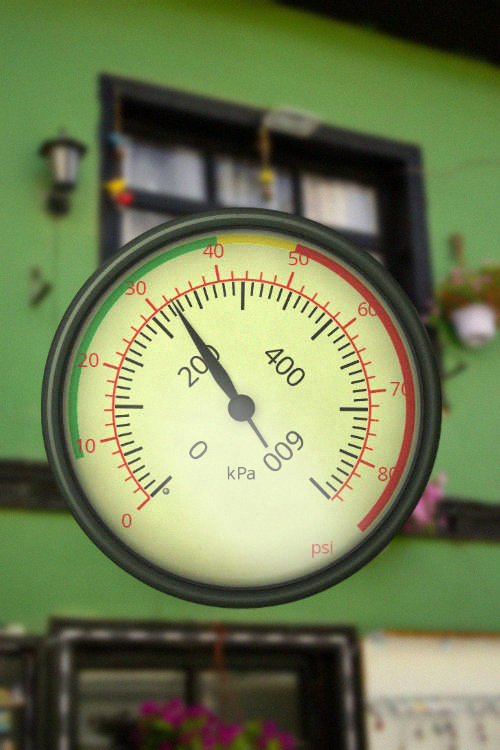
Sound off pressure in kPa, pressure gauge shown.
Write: 225 kPa
